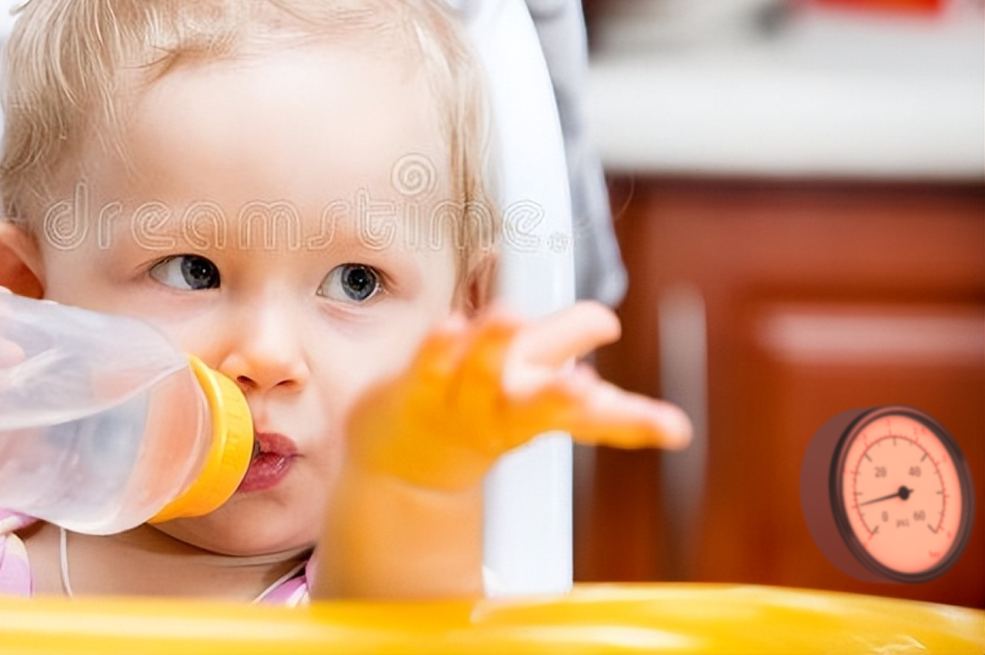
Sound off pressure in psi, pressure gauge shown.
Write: 7.5 psi
